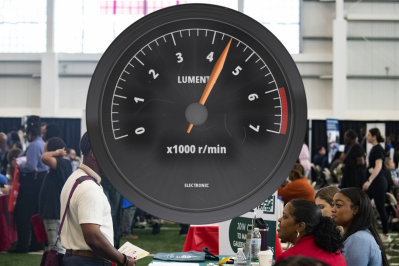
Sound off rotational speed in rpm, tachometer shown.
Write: 4400 rpm
